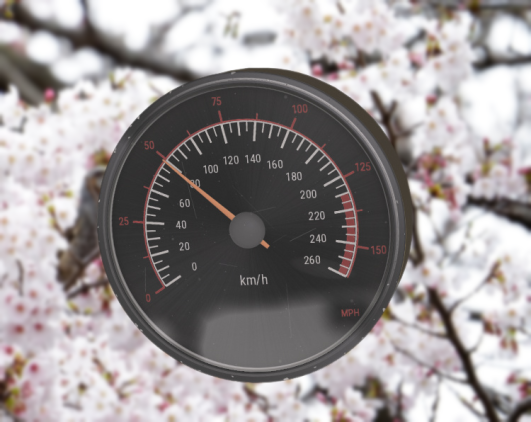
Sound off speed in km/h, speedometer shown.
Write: 80 km/h
